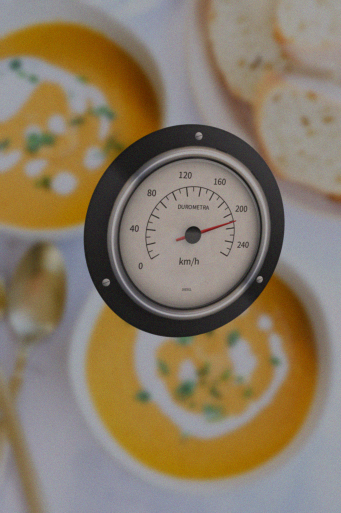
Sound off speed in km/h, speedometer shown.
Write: 210 km/h
